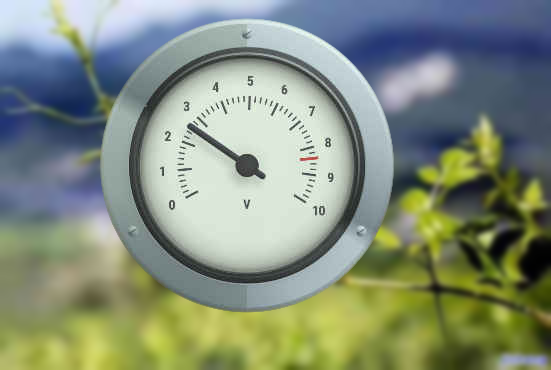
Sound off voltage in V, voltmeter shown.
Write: 2.6 V
